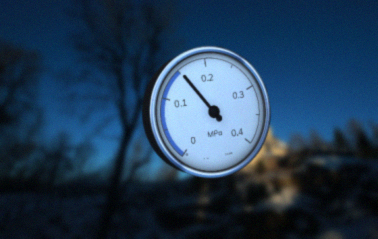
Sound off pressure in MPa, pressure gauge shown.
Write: 0.15 MPa
